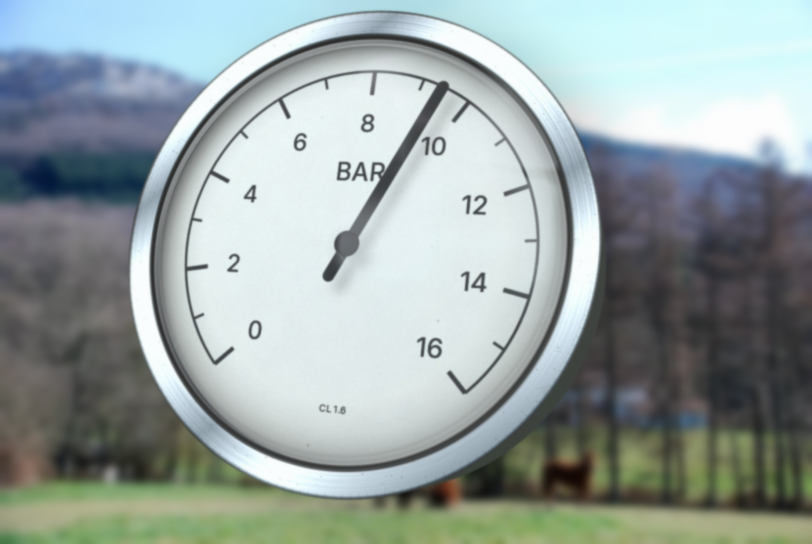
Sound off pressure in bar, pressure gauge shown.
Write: 9.5 bar
